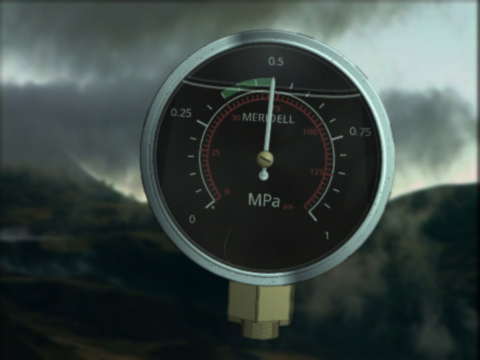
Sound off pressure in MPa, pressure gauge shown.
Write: 0.5 MPa
